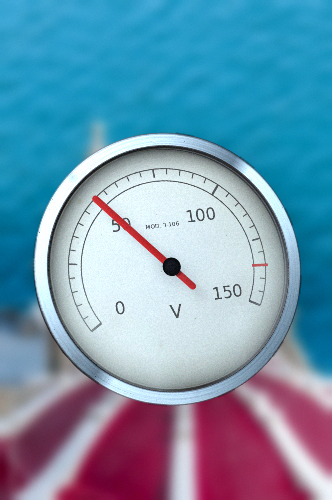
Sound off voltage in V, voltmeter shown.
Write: 50 V
